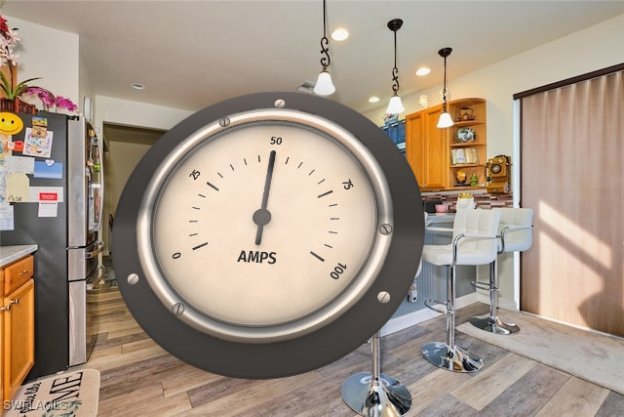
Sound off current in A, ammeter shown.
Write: 50 A
